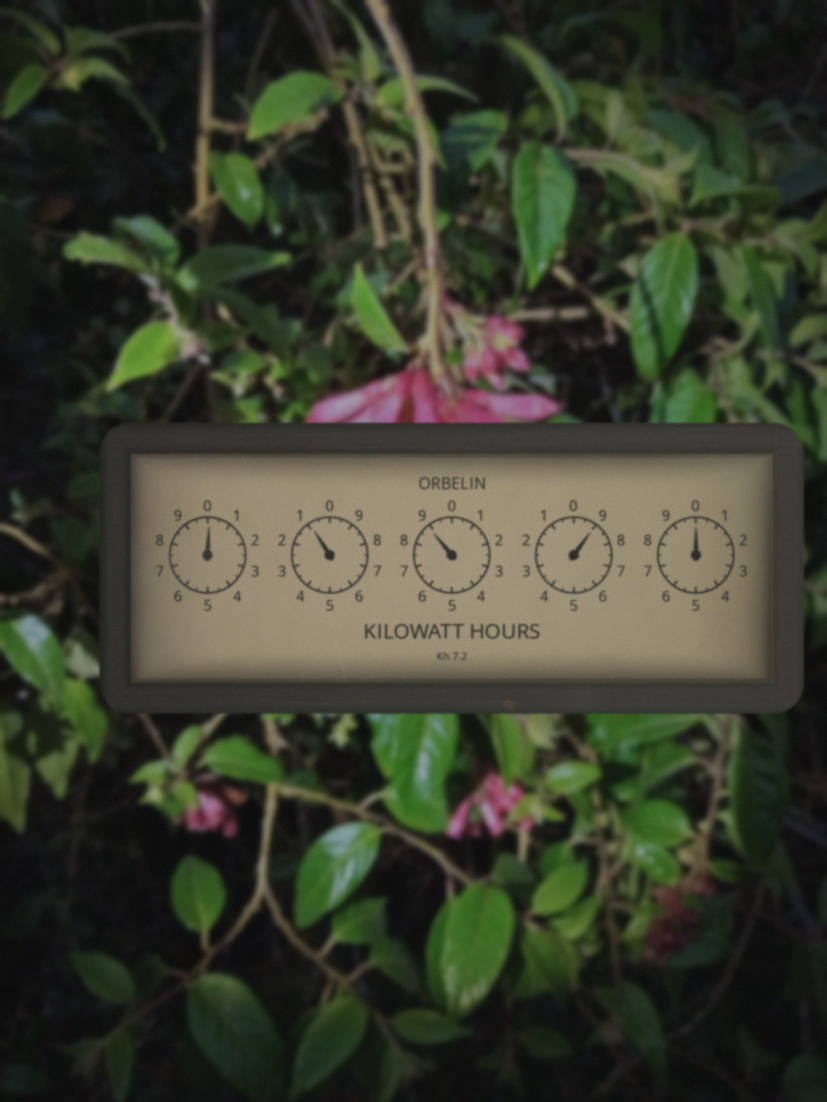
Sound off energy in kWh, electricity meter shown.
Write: 890 kWh
